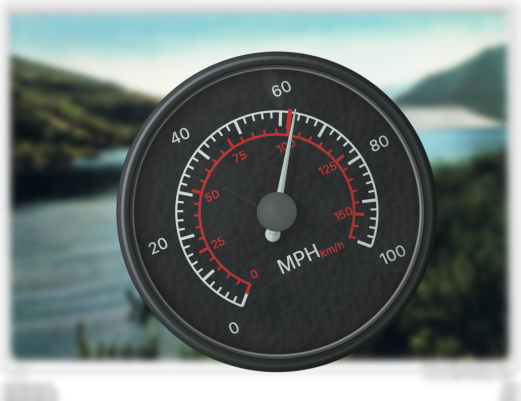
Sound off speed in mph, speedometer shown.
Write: 63 mph
